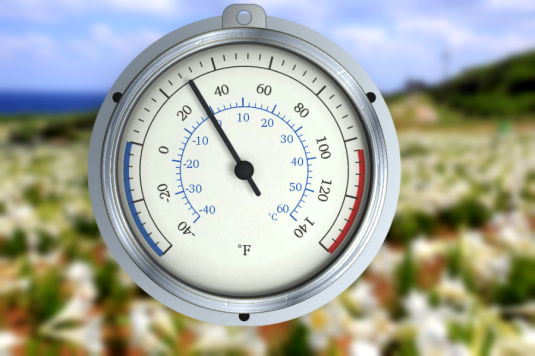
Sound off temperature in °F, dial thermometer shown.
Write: 30 °F
